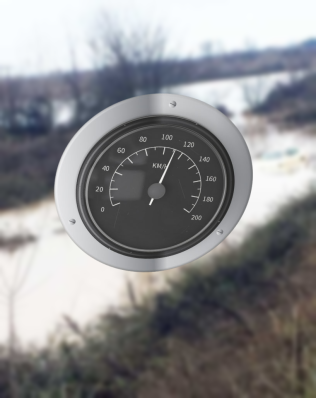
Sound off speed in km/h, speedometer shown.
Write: 110 km/h
